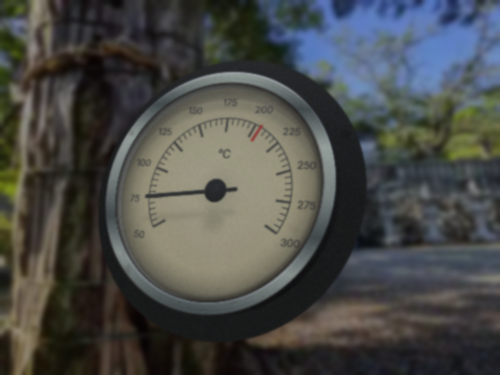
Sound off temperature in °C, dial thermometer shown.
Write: 75 °C
